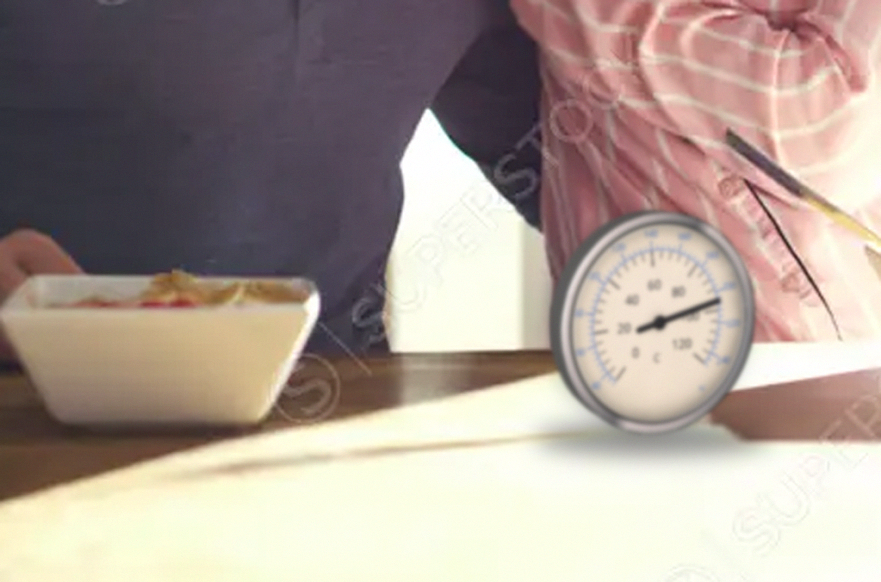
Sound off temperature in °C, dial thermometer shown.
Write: 96 °C
